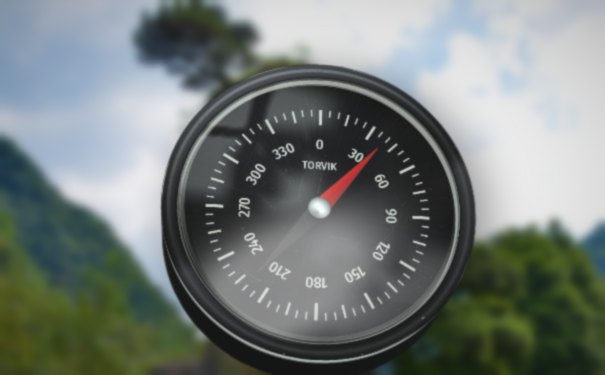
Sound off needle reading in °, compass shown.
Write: 40 °
